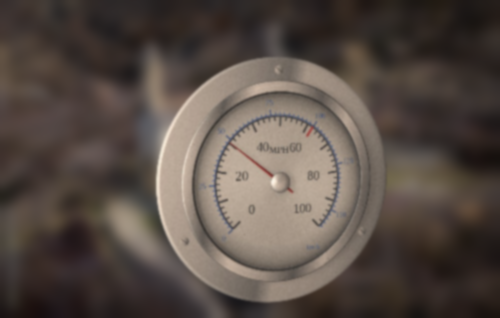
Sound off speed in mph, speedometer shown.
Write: 30 mph
